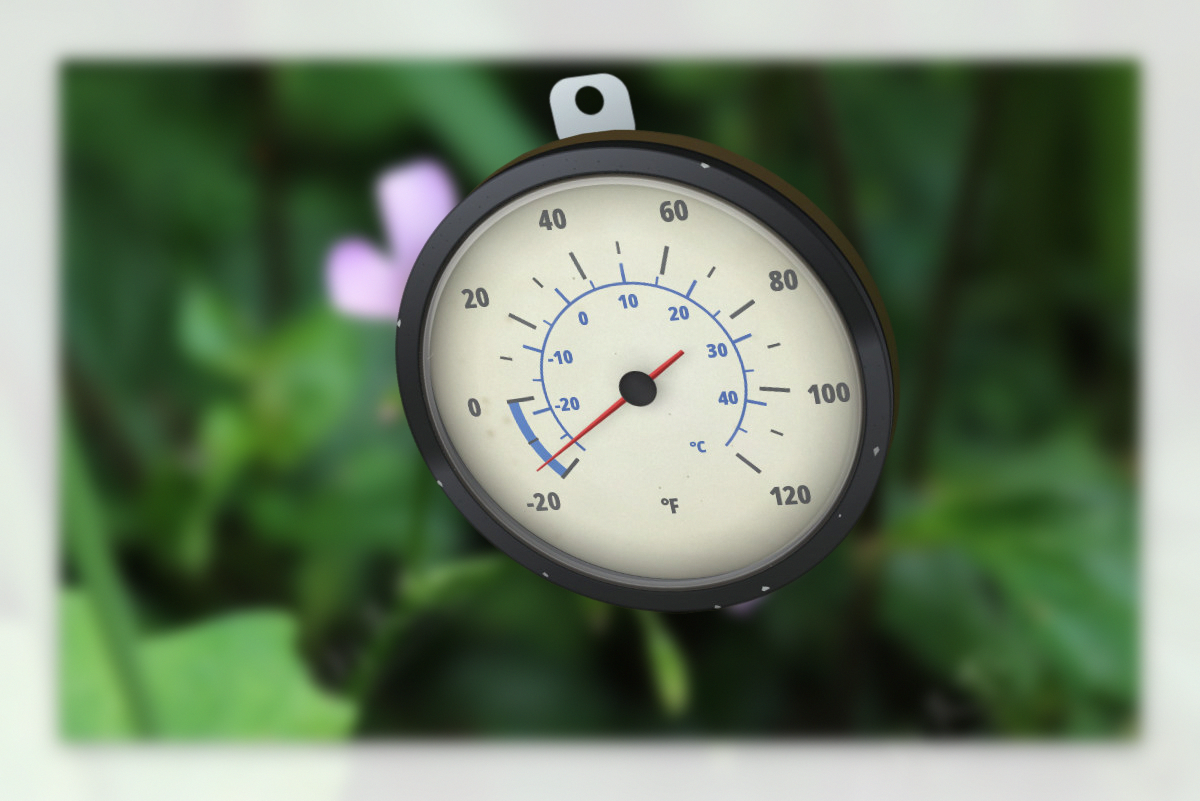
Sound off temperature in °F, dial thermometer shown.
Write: -15 °F
